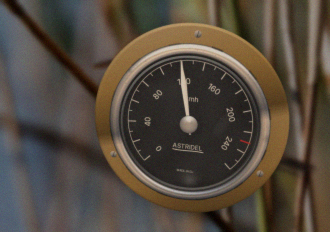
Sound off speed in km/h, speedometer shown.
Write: 120 km/h
